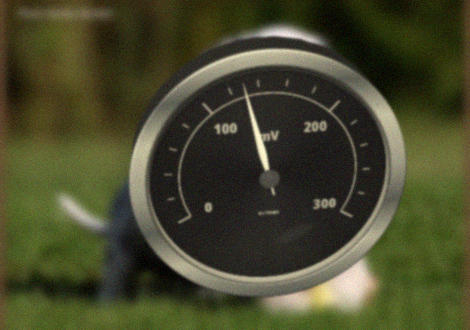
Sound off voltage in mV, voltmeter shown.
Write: 130 mV
